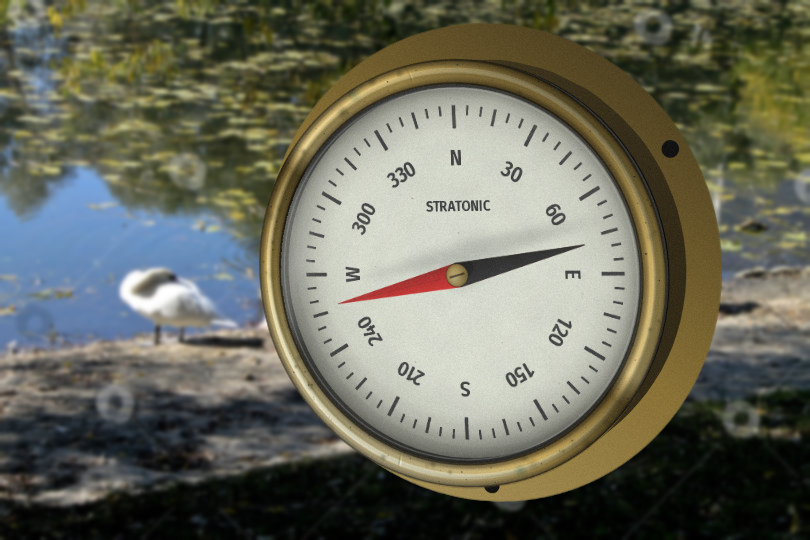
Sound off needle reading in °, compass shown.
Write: 257.5 °
